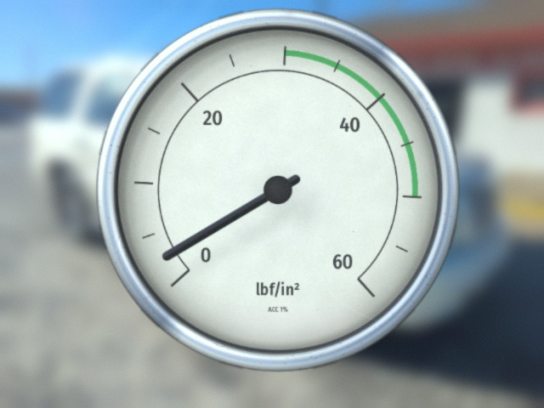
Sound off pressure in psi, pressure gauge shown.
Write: 2.5 psi
